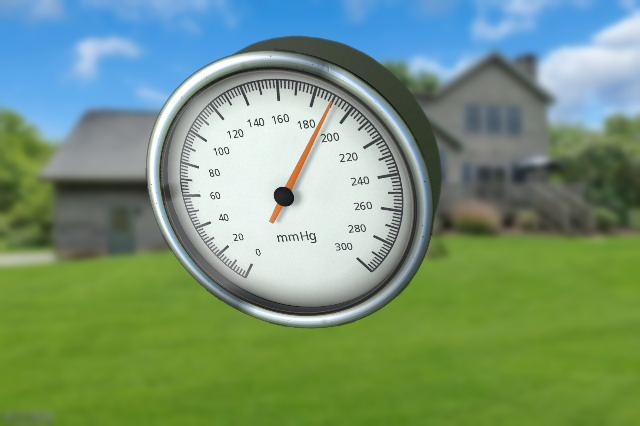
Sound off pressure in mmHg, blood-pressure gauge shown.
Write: 190 mmHg
